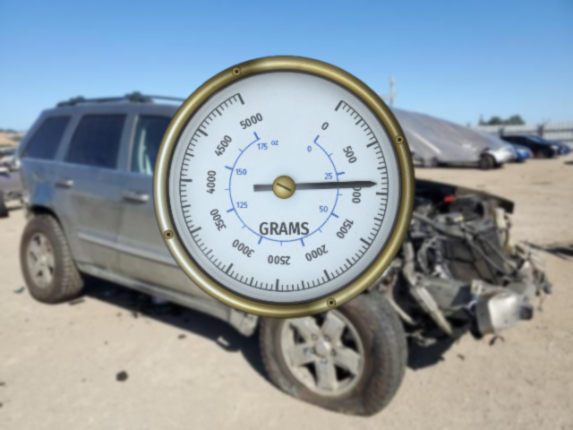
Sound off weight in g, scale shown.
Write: 900 g
